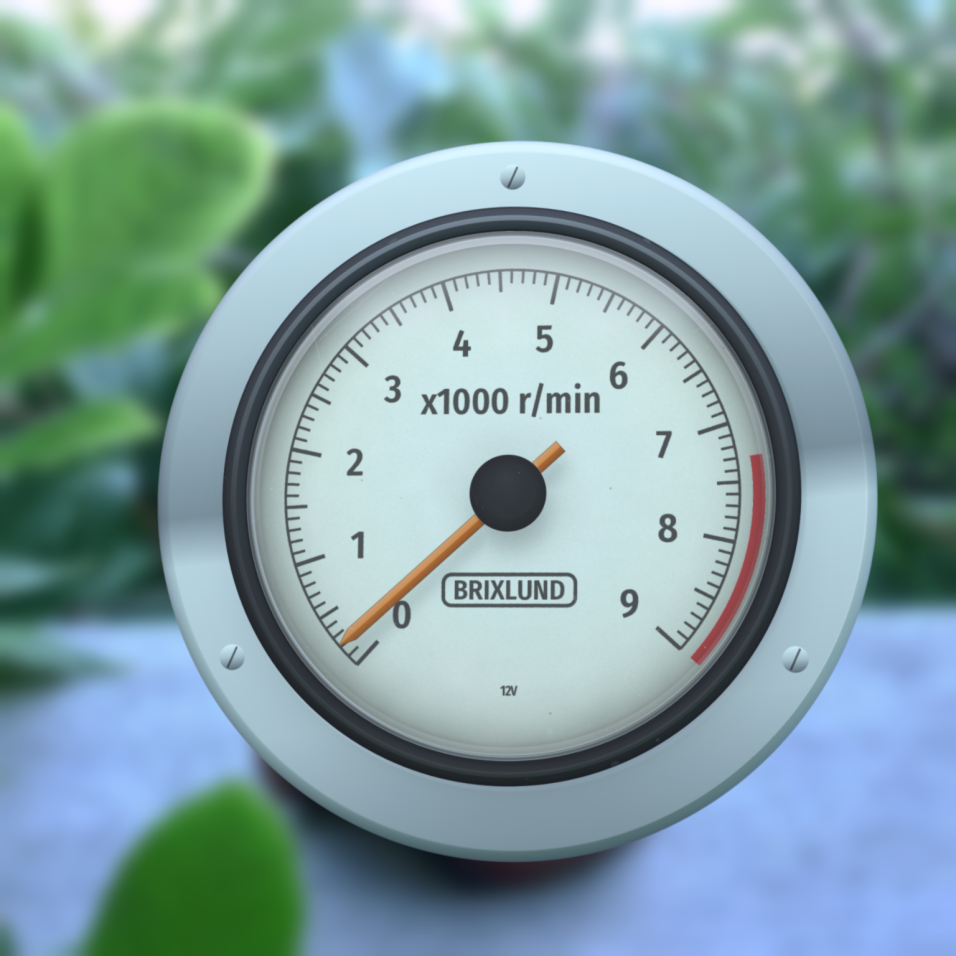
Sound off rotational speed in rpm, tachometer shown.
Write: 200 rpm
